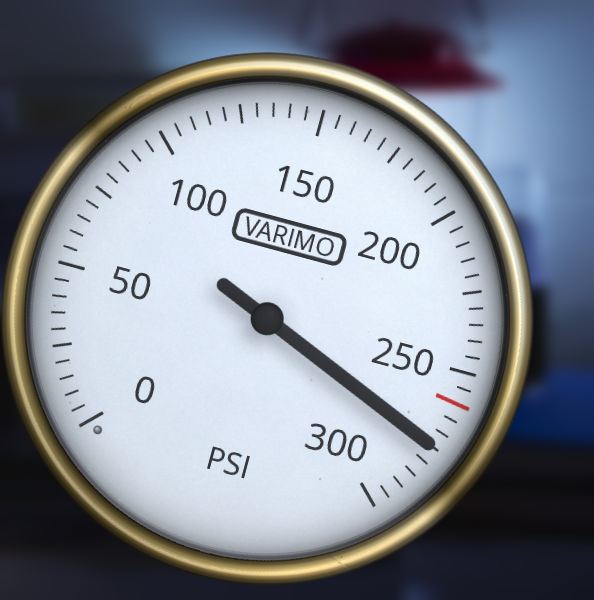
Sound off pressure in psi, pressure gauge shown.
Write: 275 psi
